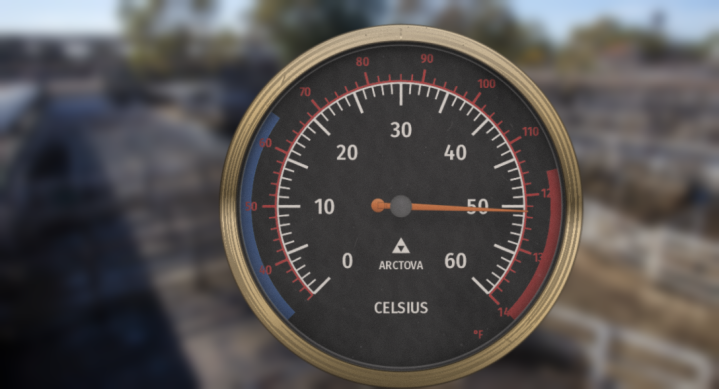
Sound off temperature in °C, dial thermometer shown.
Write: 50.5 °C
